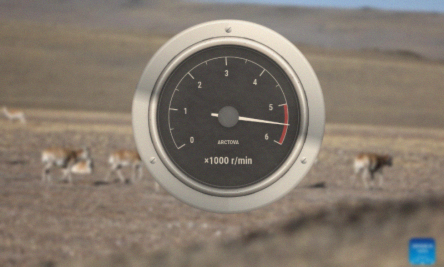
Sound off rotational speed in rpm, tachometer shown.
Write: 5500 rpm
